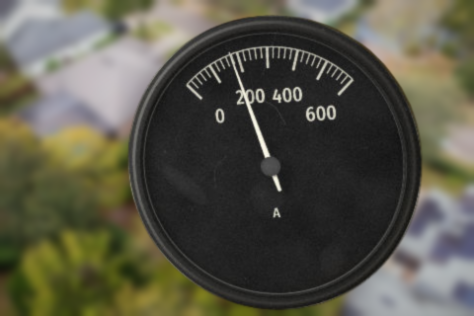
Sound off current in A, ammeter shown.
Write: 180 A
